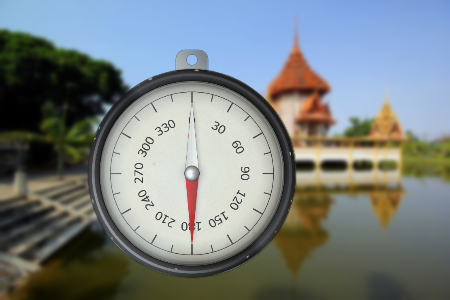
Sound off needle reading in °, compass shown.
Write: 180 °
